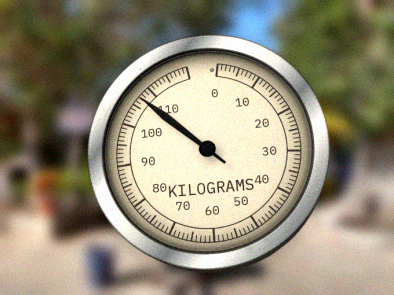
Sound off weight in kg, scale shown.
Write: 107 kg
